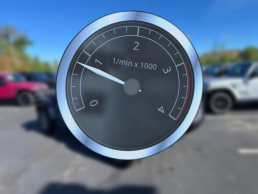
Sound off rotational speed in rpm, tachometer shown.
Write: 800 rpm
